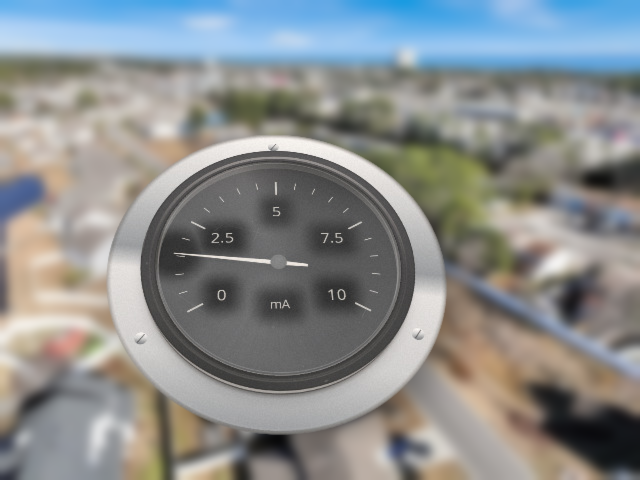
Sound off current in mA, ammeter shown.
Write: 1.5 mA
